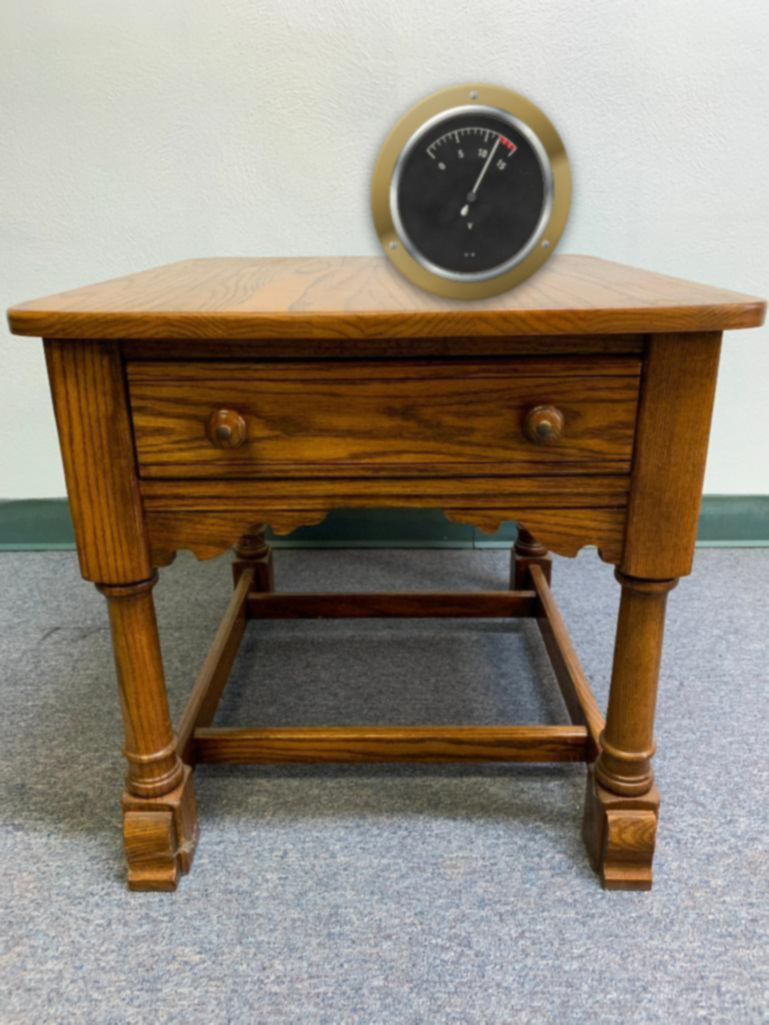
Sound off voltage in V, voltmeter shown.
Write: 12 V
